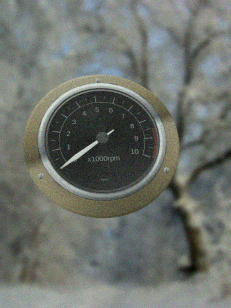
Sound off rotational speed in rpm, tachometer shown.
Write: 0 rpm
